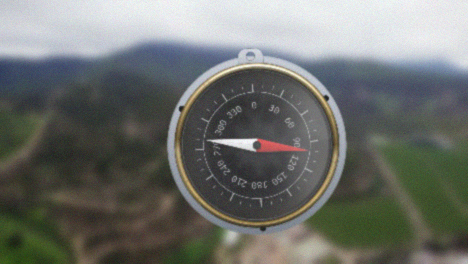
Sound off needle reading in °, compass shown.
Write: 100 °
